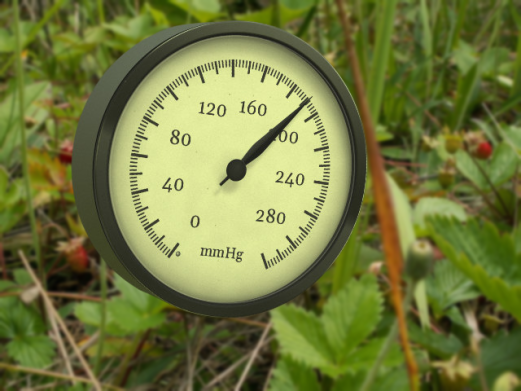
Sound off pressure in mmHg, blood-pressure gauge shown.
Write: 190 mmHg
